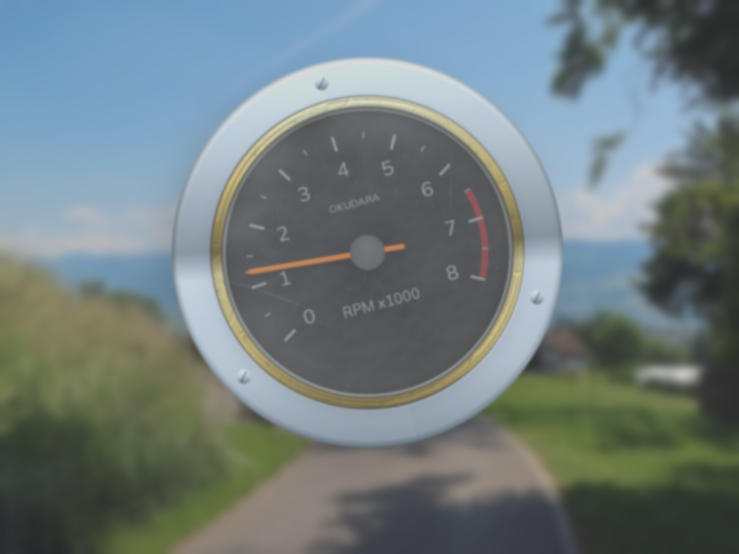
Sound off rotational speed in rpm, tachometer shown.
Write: 1250 rpm
